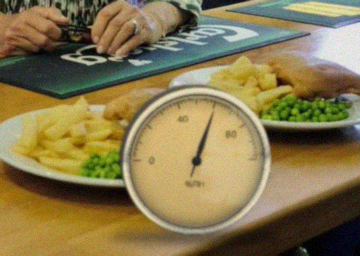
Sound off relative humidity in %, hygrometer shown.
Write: 60 %
